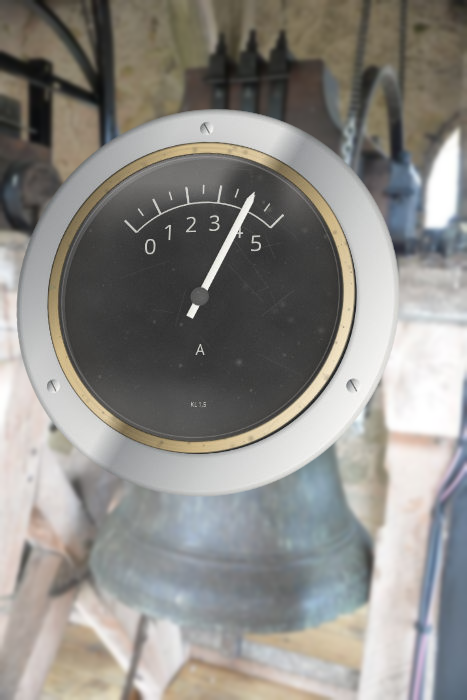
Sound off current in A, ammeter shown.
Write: 4 A
